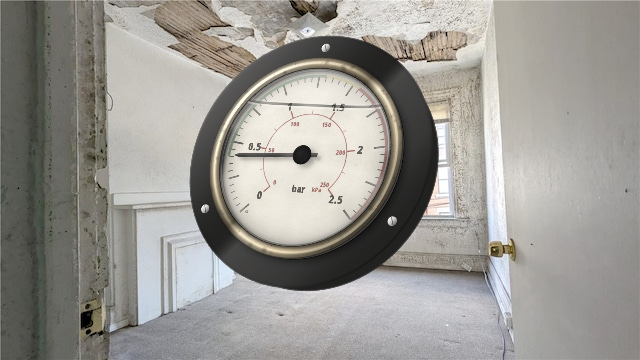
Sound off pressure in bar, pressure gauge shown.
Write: 0.4 bar
